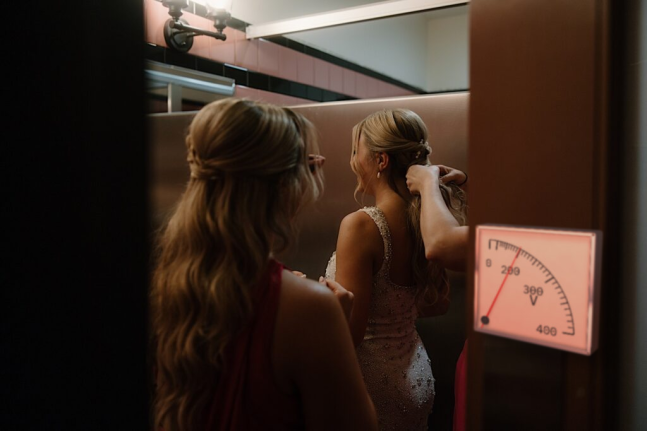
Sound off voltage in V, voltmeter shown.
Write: 200 V
